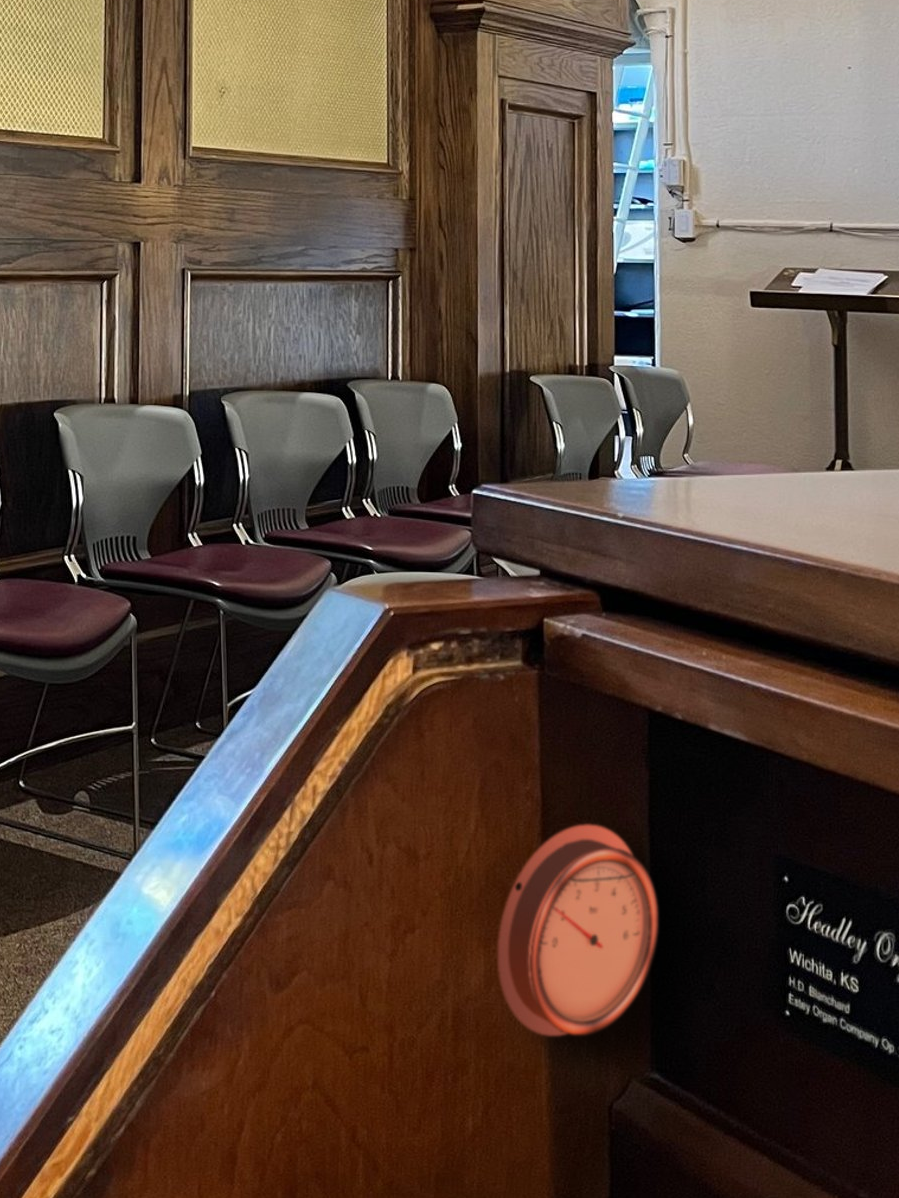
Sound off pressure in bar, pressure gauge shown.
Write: 1 bar
